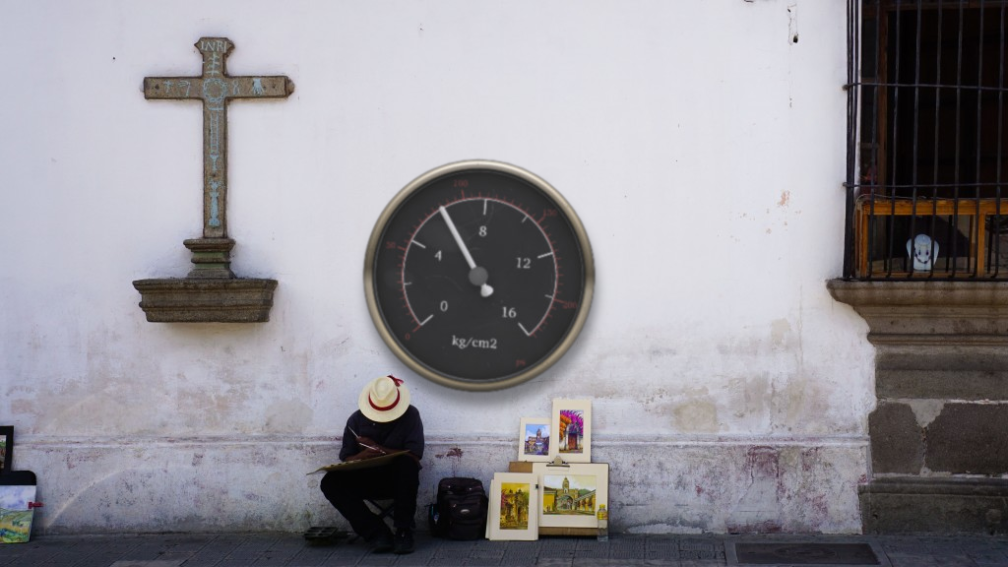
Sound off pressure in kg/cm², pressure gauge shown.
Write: 6 kg/cm²
